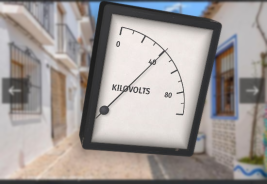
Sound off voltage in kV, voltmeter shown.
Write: 40 kV
